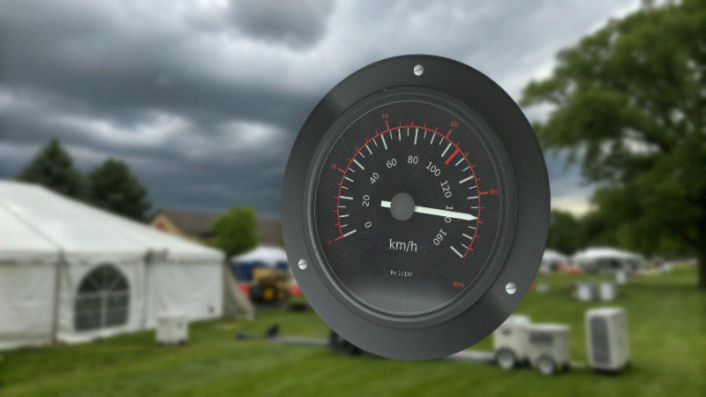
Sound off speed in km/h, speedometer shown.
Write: 140 km/h
